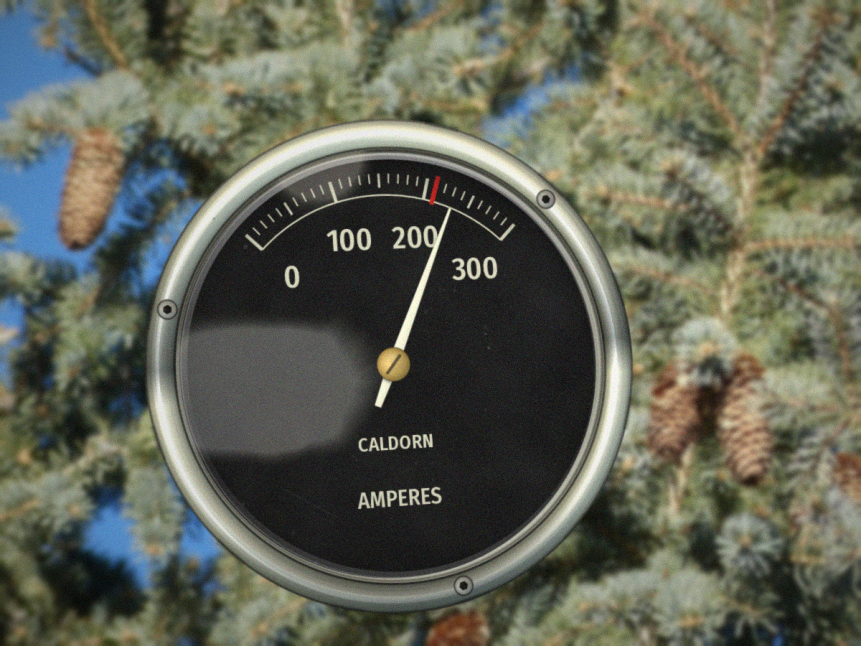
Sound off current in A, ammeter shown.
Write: 230 A
